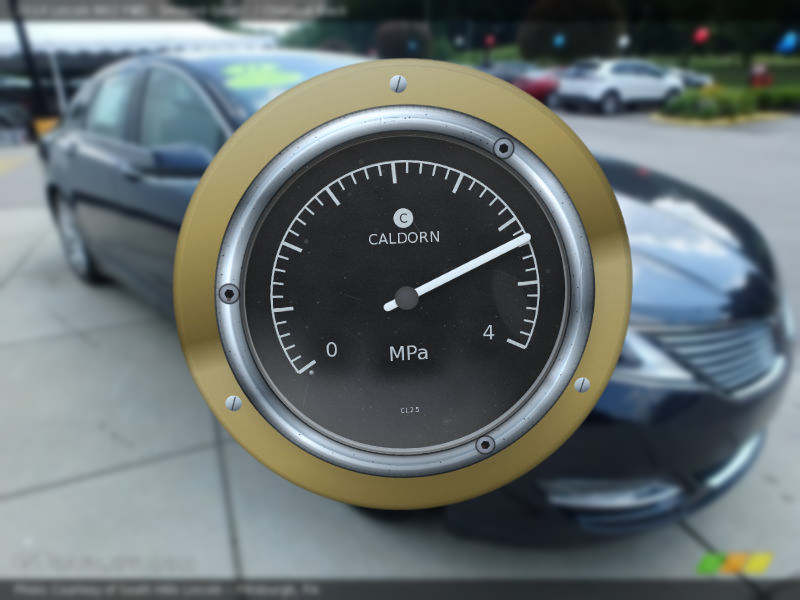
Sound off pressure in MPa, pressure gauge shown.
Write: 3.15 MPa
